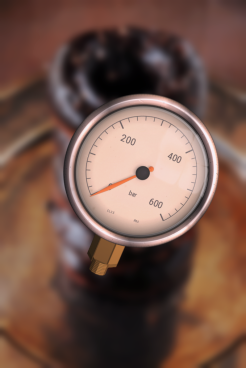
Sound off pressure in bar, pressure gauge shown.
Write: 0 bar
